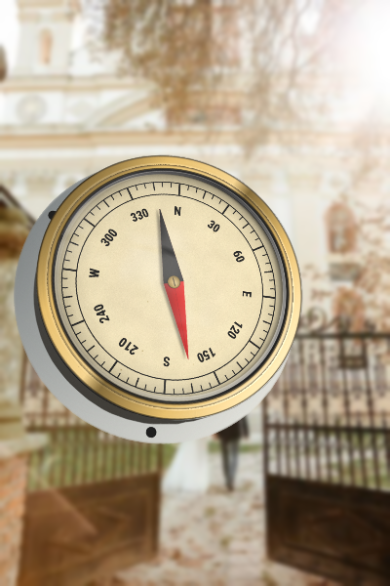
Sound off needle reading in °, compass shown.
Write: 165 °
